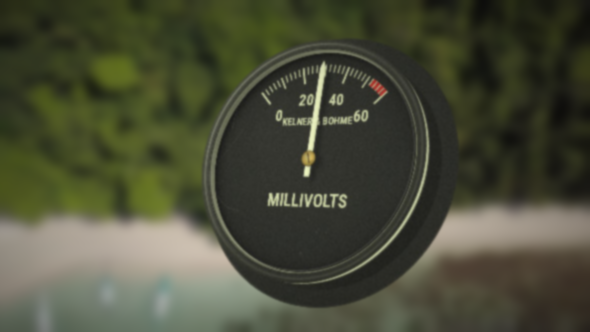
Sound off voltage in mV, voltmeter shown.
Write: 30 mV
